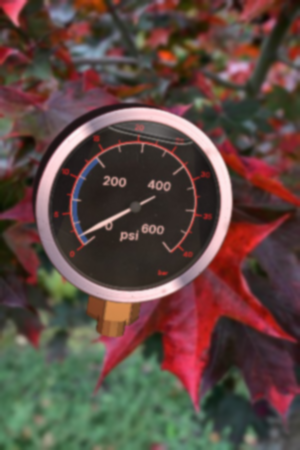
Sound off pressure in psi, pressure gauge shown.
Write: 25 psi
